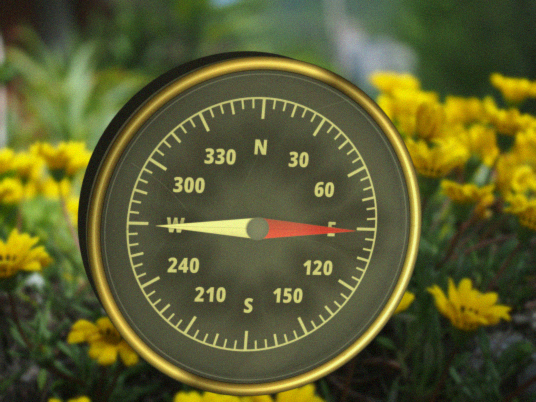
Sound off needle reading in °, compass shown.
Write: 90 °
